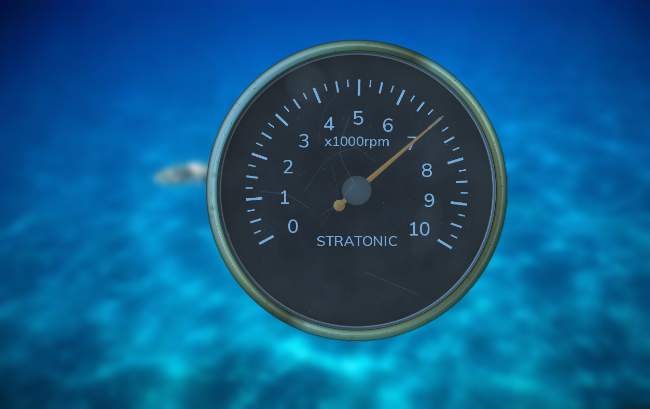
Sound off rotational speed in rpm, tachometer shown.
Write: 7000 rpm
